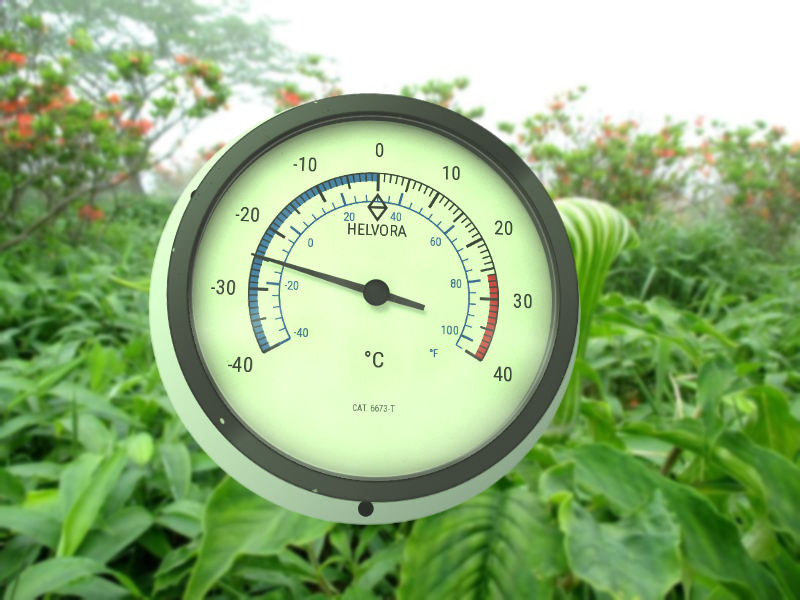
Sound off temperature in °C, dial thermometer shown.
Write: -25 °C
